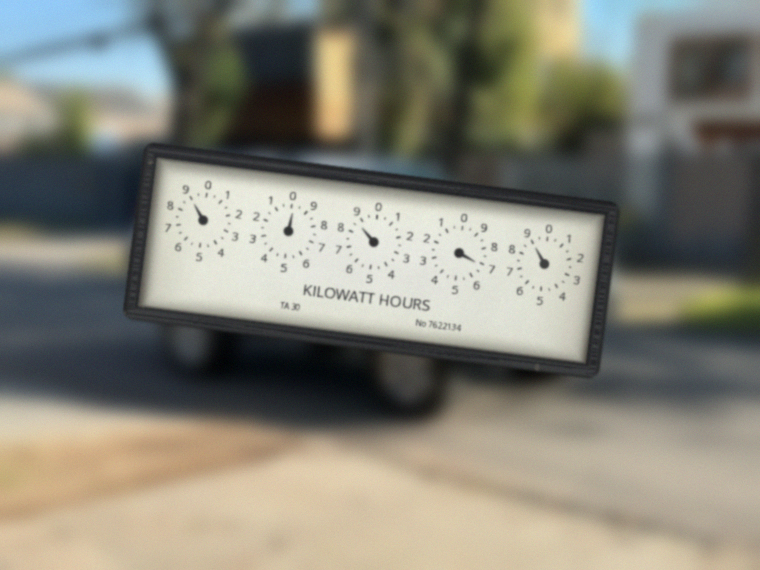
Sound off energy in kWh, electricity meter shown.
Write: 89869 kWh
